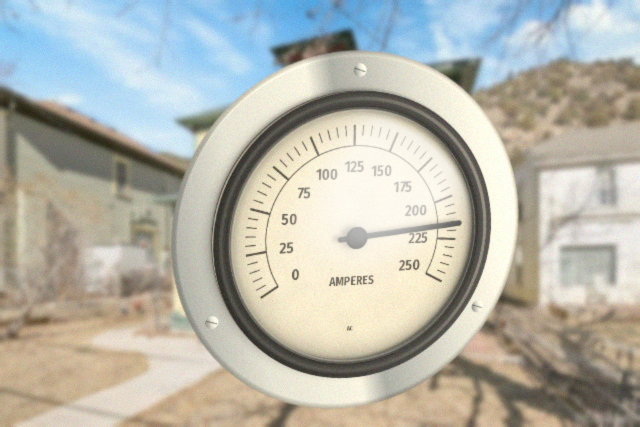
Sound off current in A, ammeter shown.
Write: 215 A
